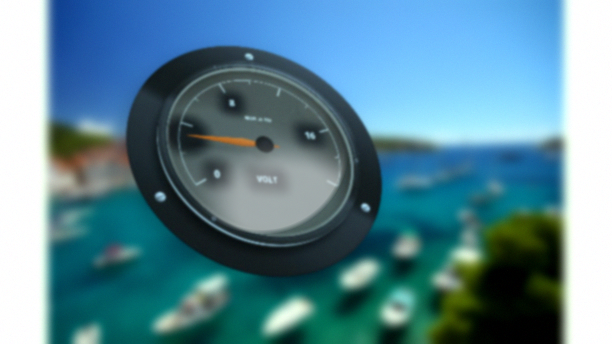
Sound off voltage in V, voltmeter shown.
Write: 3 V
